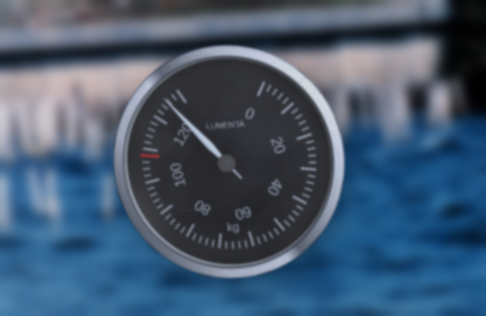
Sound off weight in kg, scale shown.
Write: 126 kg
